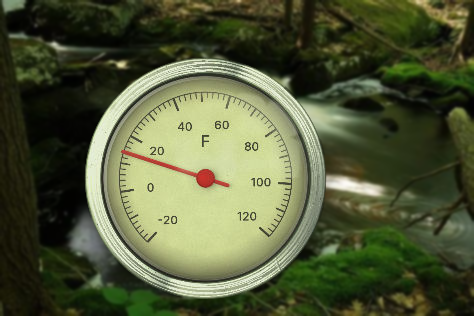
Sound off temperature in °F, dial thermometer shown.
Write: 14 °F
